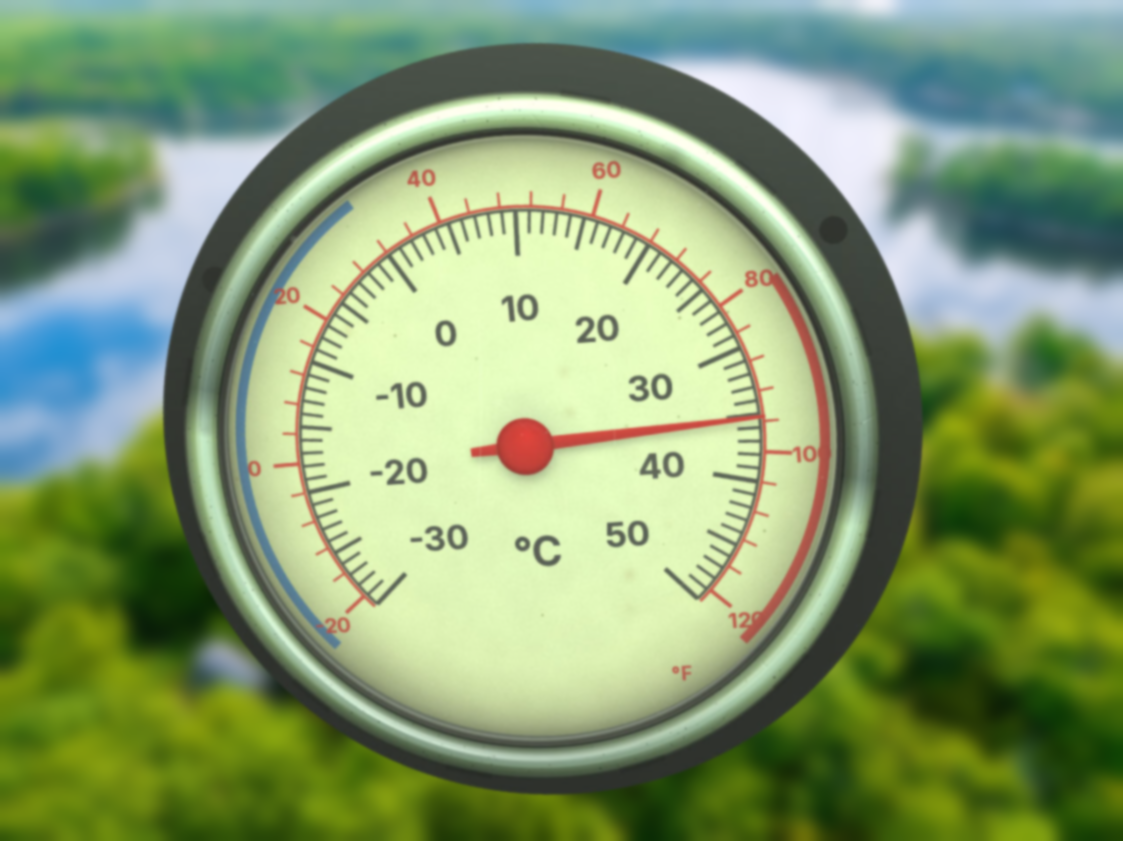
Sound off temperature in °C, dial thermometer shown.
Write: 35 °C
